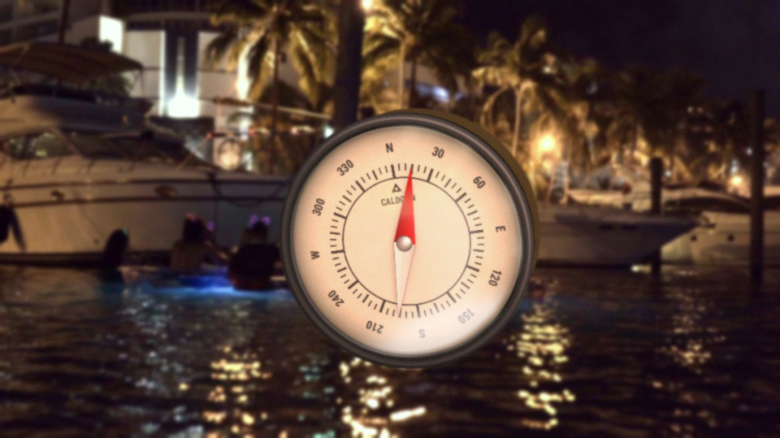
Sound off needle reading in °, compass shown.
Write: 15 °
